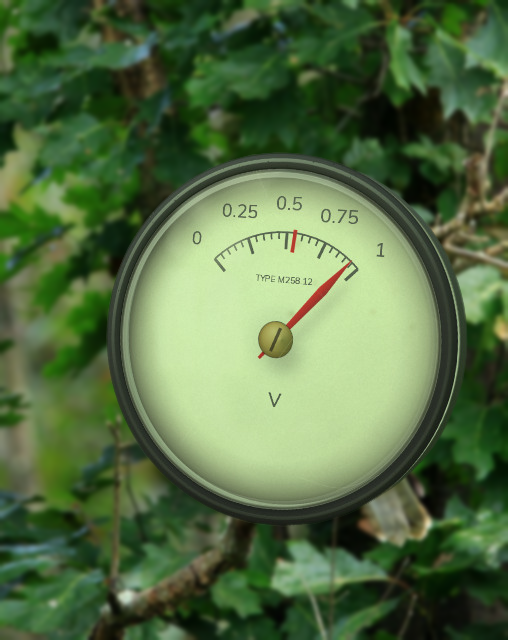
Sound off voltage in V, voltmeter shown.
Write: 0.95 V
